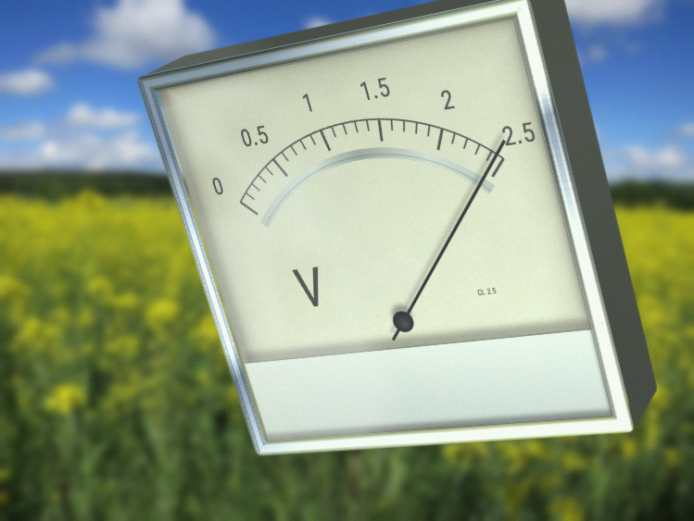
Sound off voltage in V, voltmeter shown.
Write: 2.45 V
